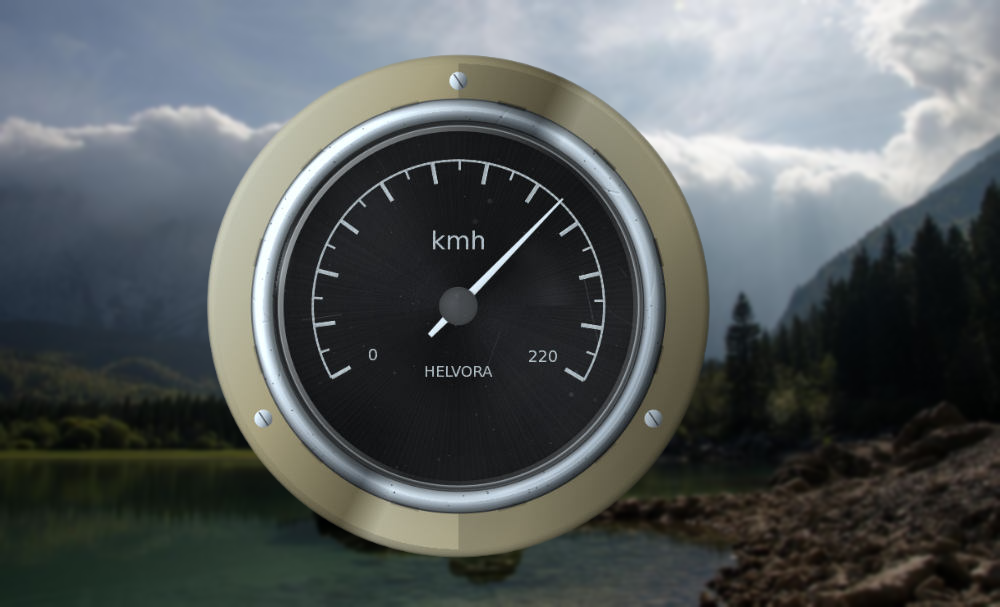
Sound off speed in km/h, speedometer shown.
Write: 150 km/h
